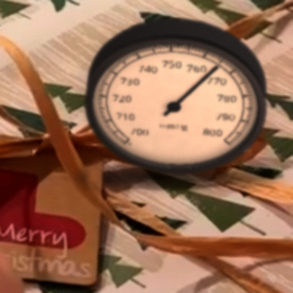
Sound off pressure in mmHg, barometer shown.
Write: 765 mmHg
